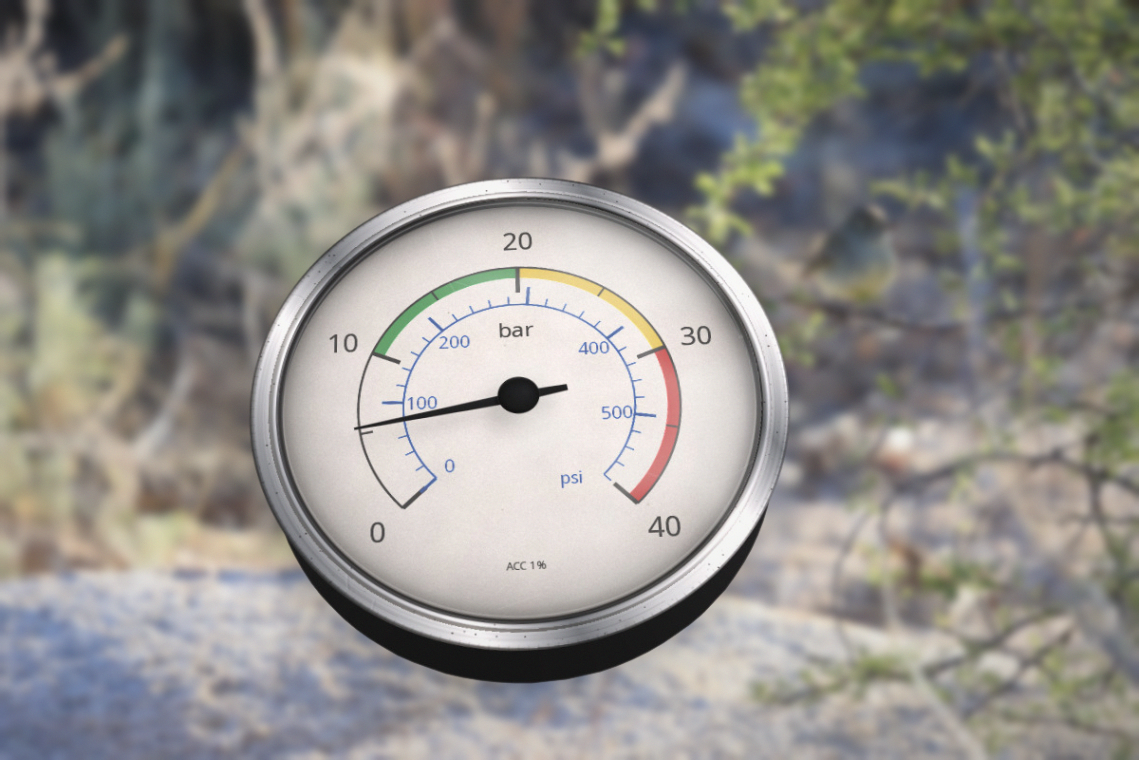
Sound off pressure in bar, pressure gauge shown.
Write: 5 bar
